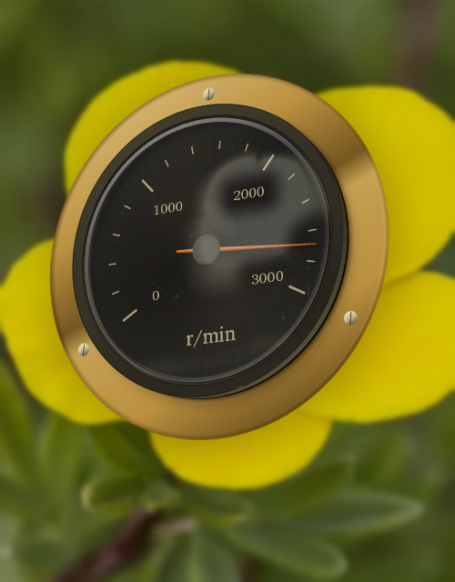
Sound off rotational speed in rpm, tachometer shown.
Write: 2700 rpm
